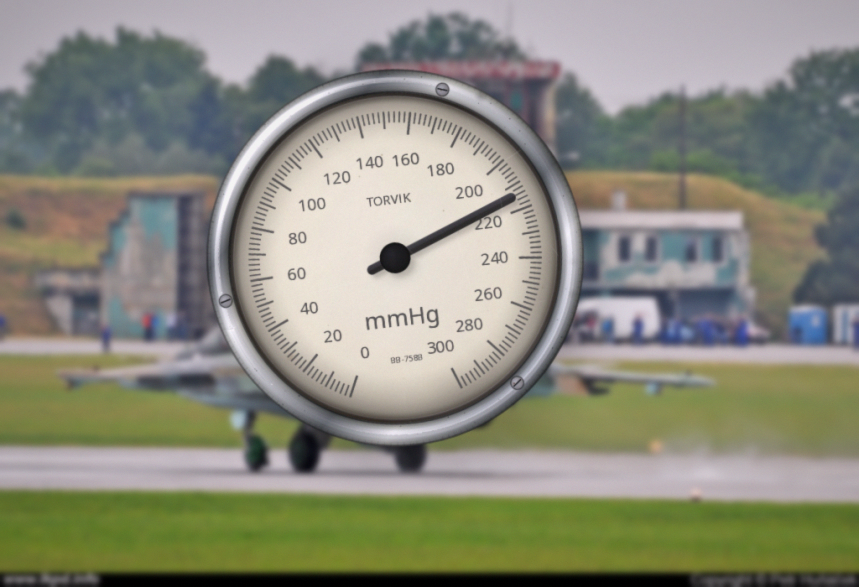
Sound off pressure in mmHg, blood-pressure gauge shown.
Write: 214 mmHg
